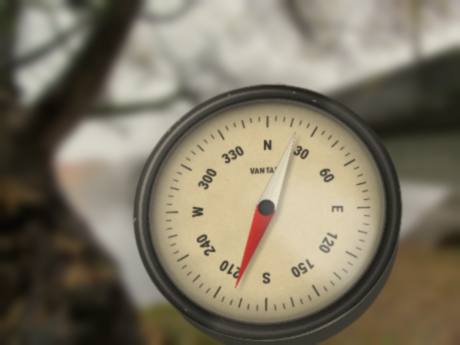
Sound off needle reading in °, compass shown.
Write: 200 °
